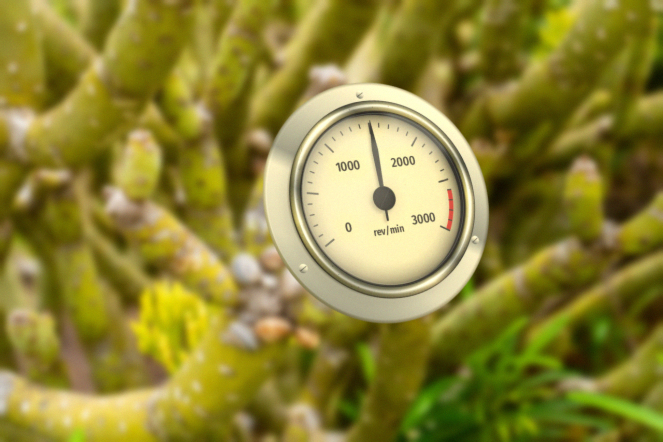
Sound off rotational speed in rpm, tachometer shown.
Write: 1500 rpm
